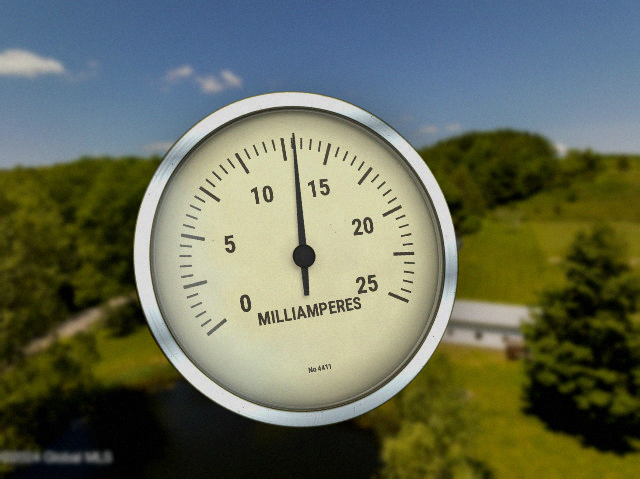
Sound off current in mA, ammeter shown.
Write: 13 mA
